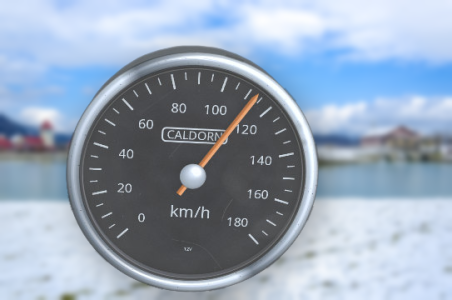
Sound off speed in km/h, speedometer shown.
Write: 112.5 km/h
